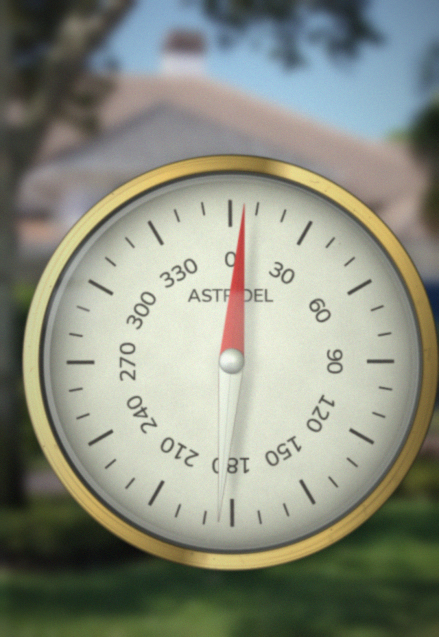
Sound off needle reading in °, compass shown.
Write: 5 °
